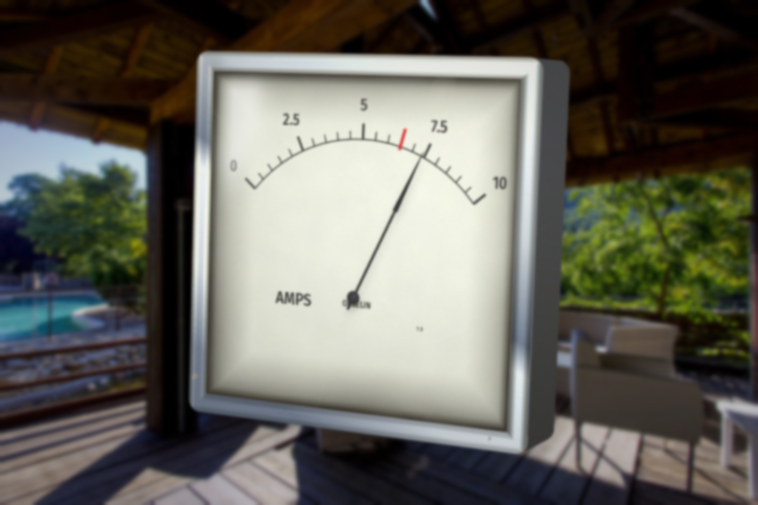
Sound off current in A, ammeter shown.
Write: 7.5 A
